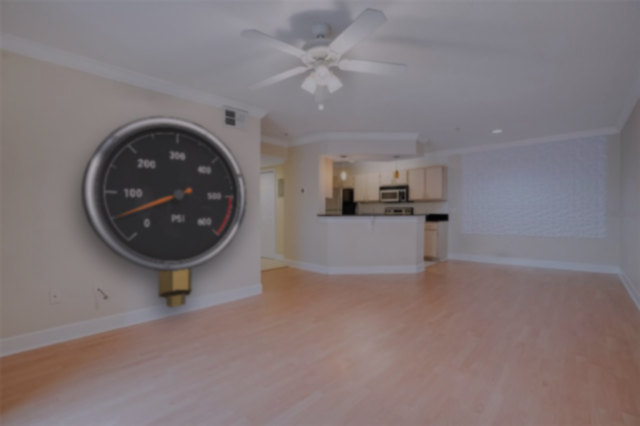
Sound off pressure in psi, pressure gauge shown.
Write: 50 psi
